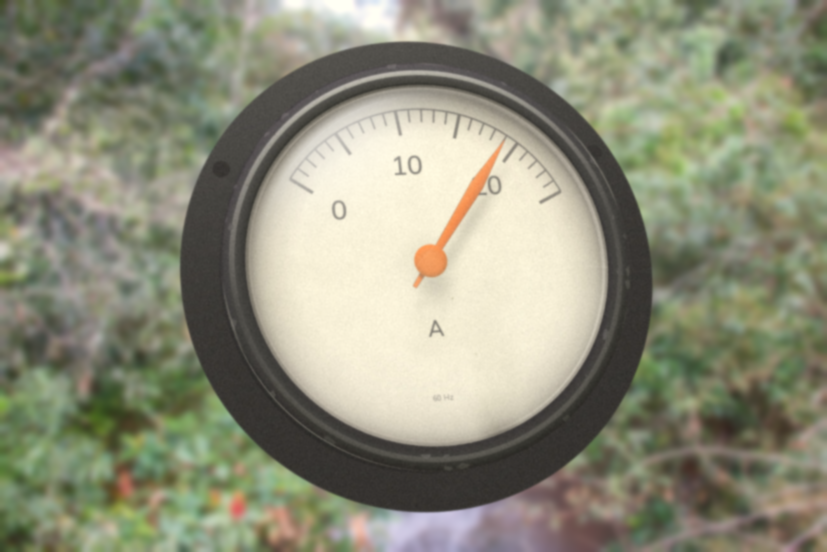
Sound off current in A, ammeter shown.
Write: 19 A
